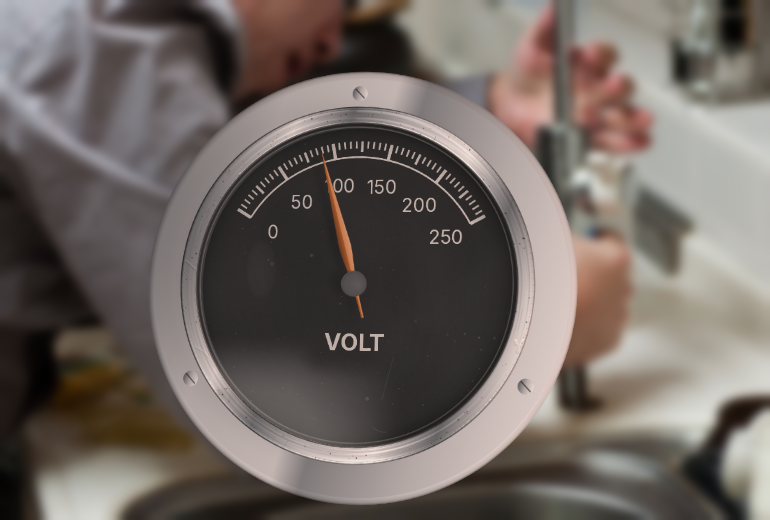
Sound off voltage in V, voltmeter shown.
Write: 90 V
